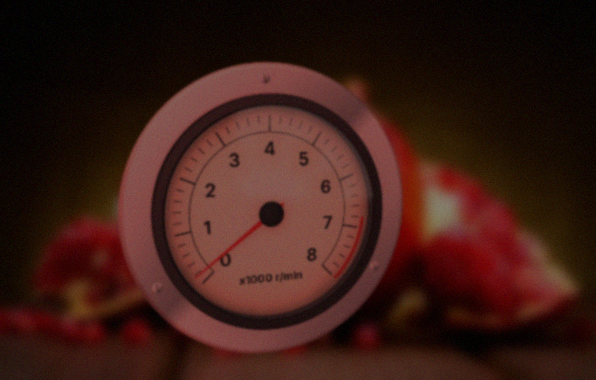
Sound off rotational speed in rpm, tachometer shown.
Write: 200 rpm
